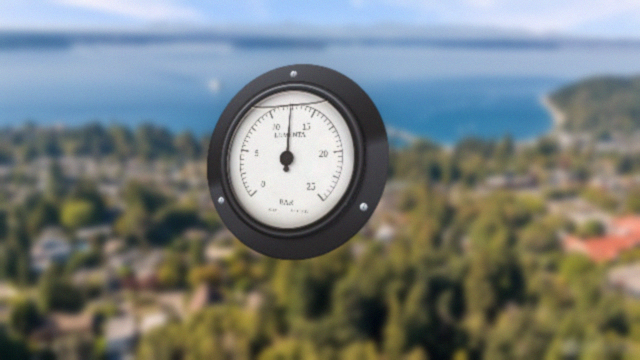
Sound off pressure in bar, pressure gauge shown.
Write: 12.5 bar
